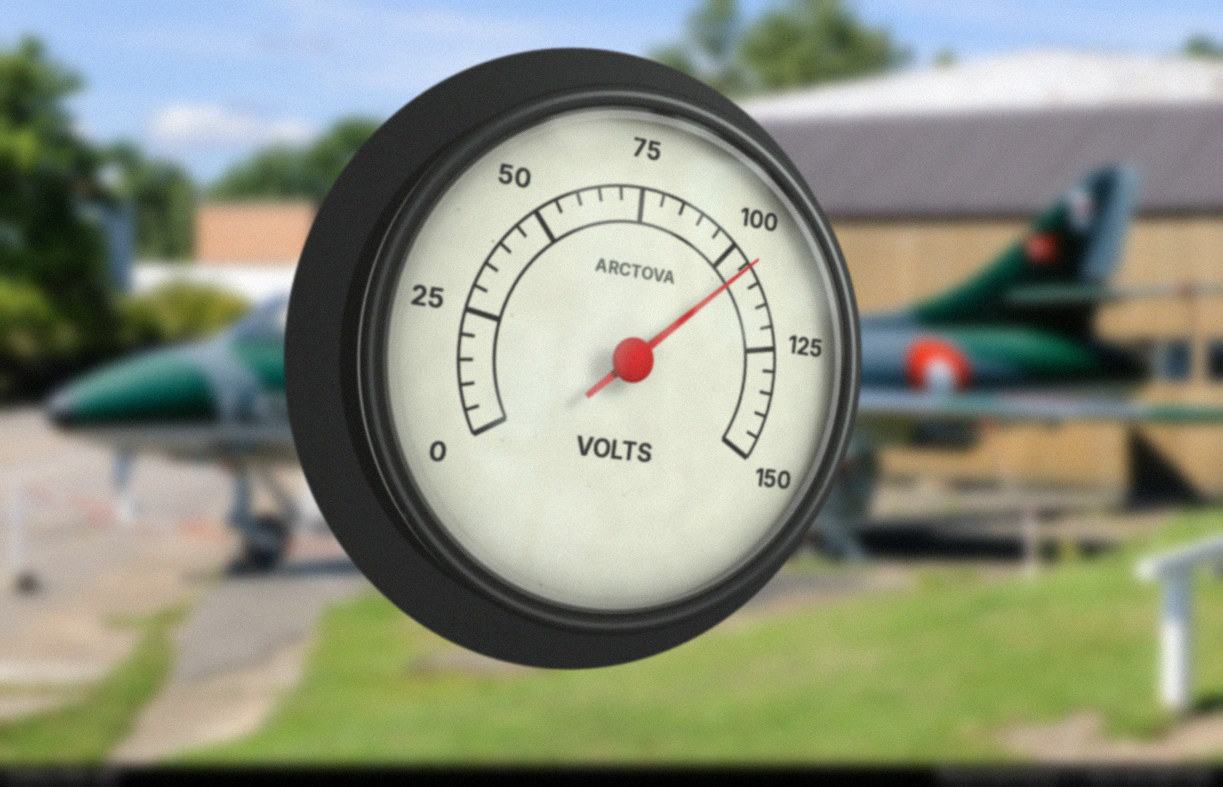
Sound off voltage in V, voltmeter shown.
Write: 105 V
